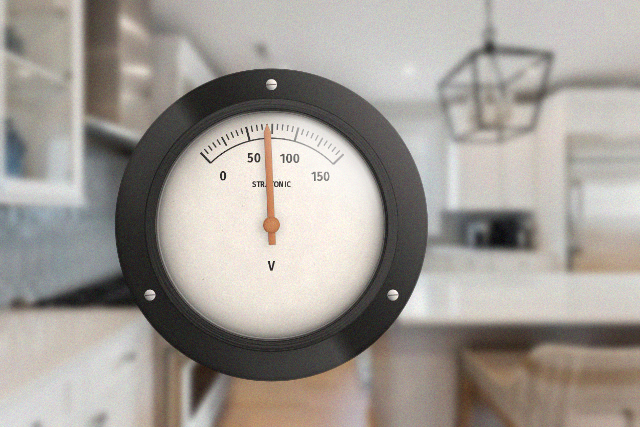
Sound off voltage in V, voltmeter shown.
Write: 70 V
